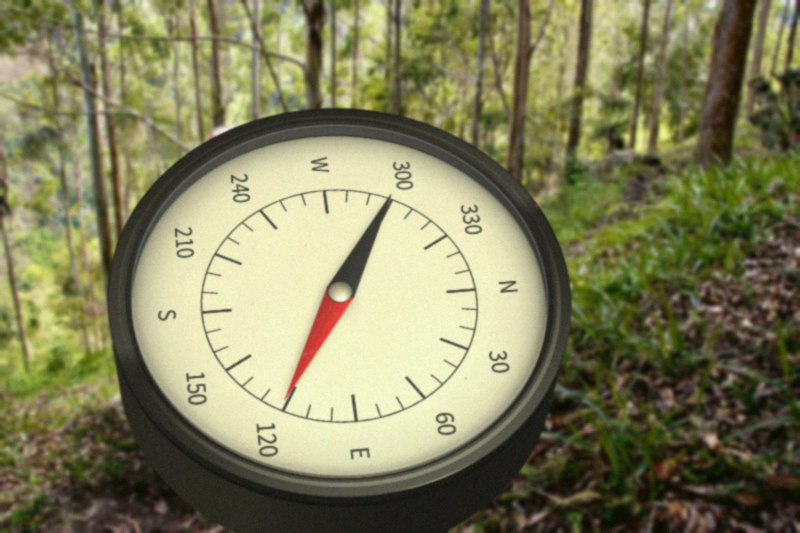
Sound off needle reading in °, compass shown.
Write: 120 °
